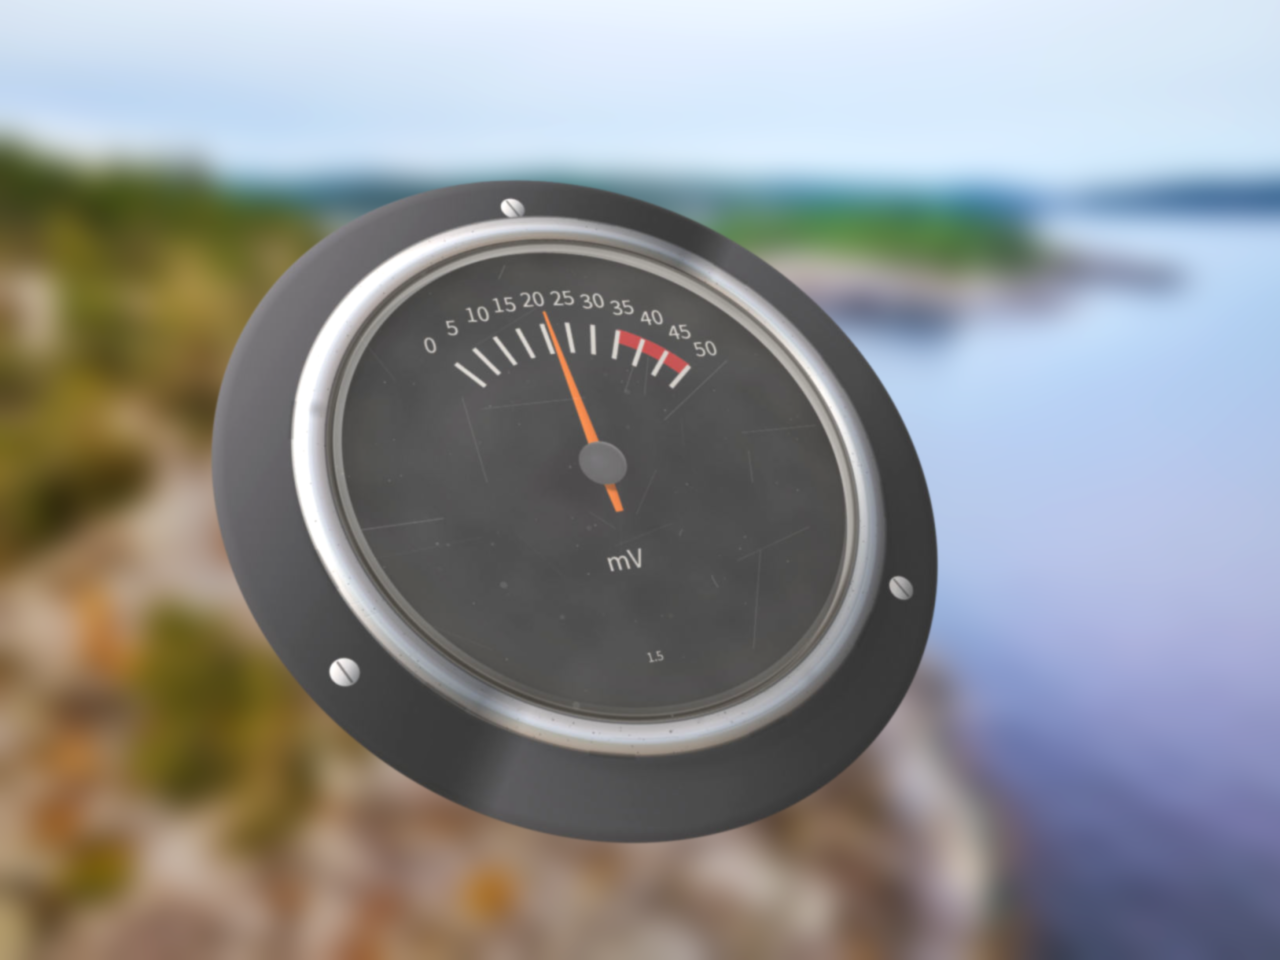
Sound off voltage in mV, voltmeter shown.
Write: 20 mV
